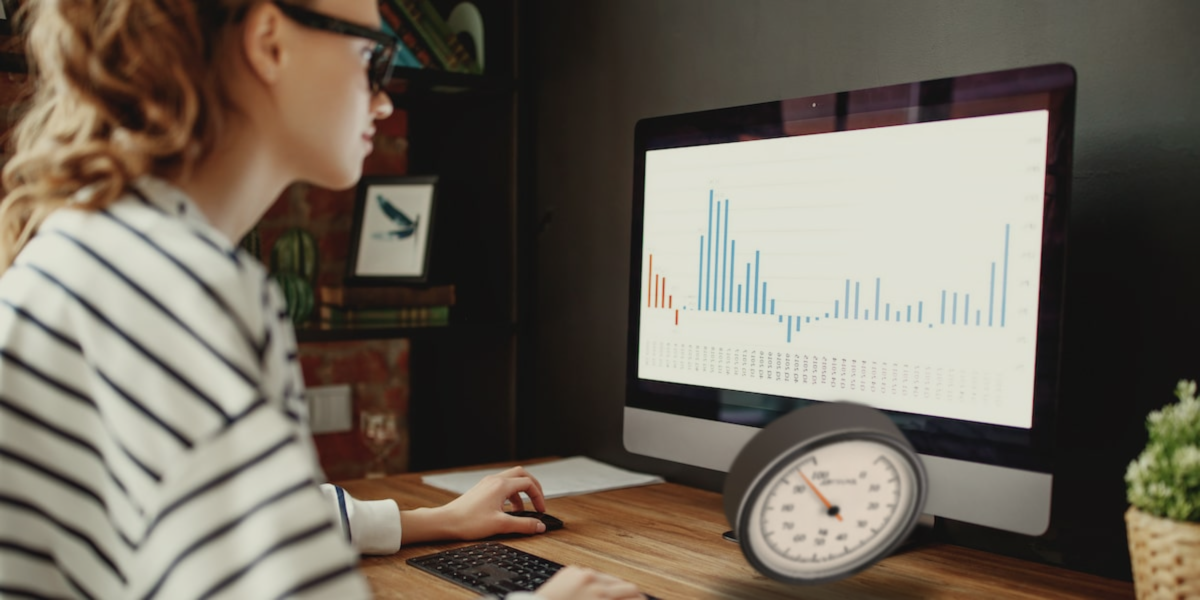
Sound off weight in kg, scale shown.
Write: 95 kg
